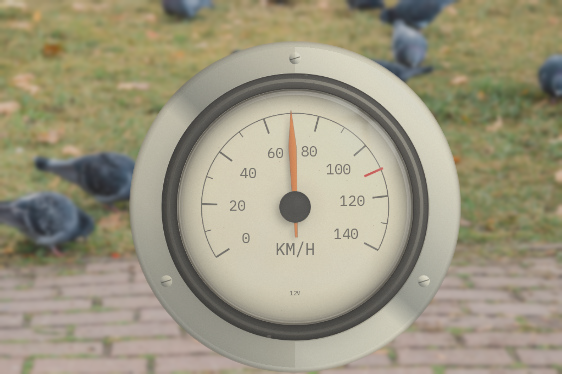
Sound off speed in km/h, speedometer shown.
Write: 70 km/h
